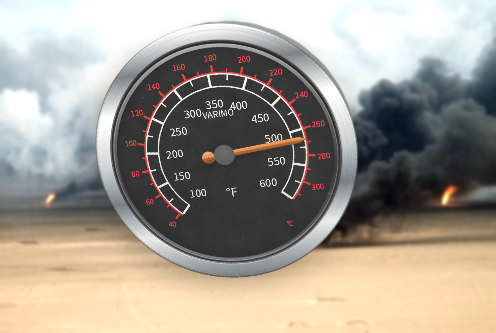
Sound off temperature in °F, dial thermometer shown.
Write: 512.5 °F
